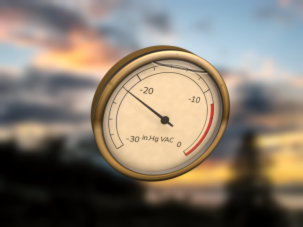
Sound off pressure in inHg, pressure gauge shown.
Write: -22 inHg
